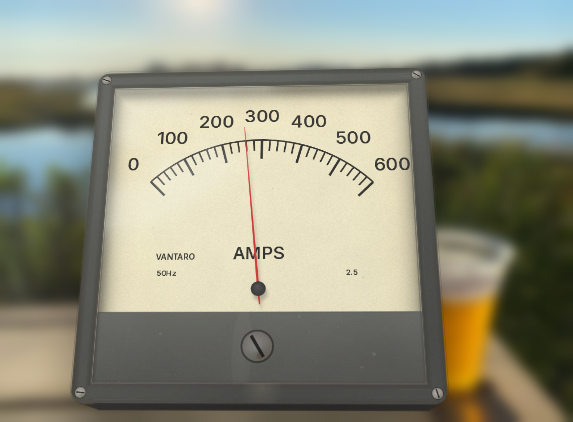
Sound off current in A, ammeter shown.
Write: 260 A
